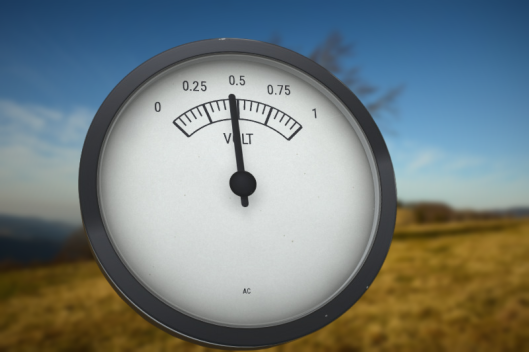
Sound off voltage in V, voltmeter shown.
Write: 0.45 V
